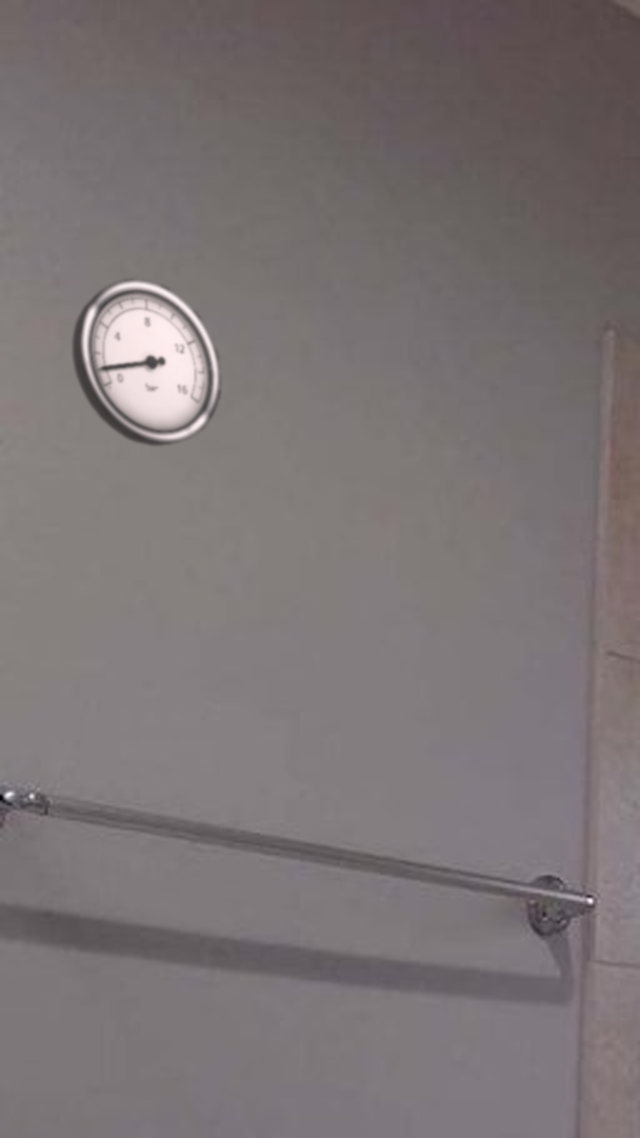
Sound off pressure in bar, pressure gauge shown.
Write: 1 bar
